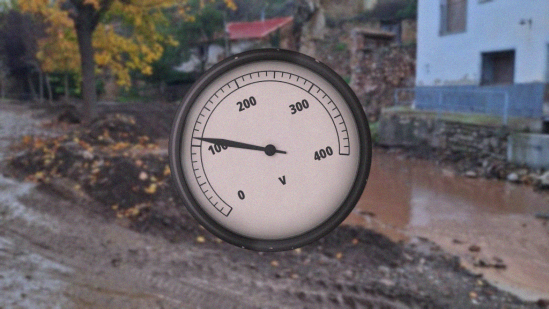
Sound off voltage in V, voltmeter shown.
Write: 110 V
